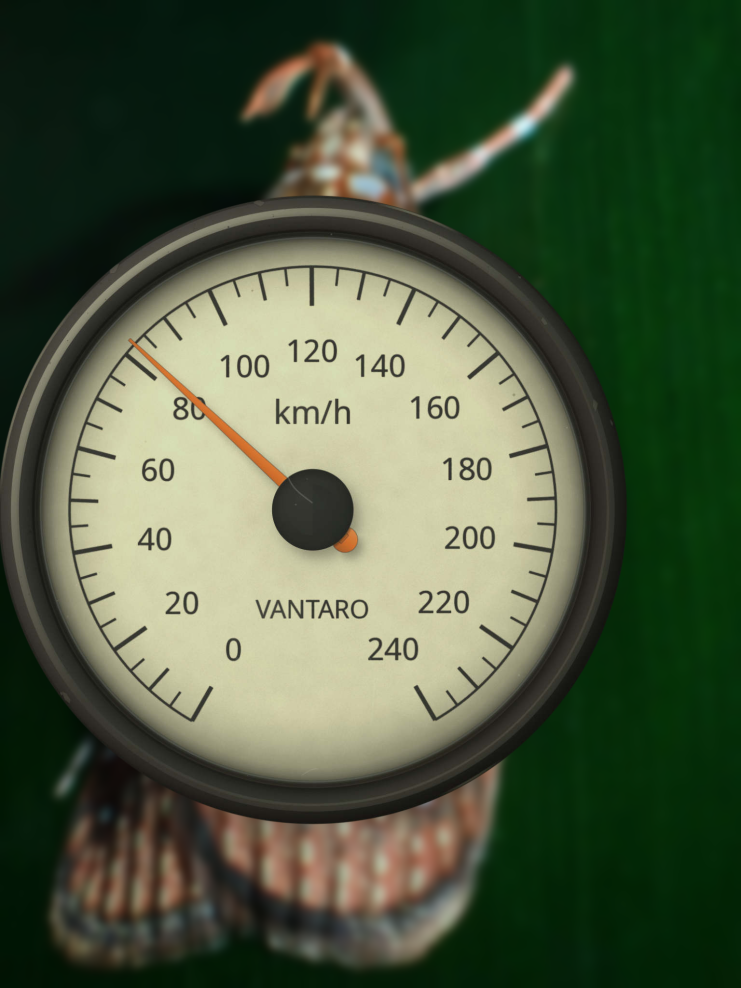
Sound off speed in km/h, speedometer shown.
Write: 82.5 km/h
